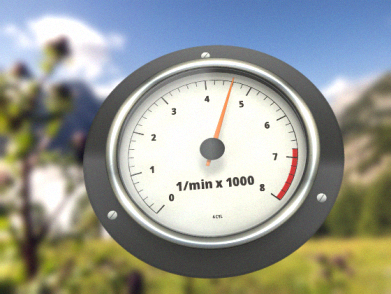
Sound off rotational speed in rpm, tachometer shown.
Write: 4600 rpm
